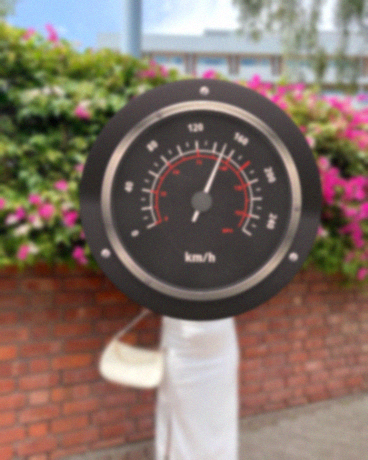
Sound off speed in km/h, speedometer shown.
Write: 150 km/h
